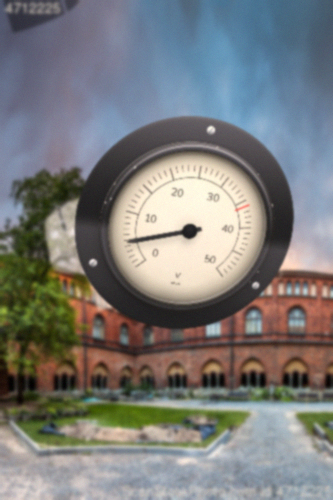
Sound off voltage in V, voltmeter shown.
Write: 5 V
